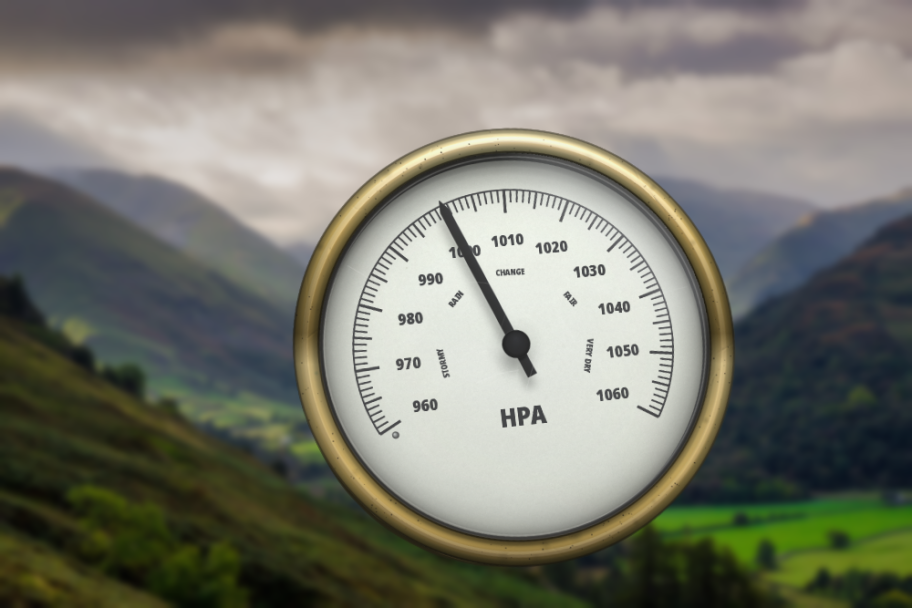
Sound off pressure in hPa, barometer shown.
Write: 1000 hPa
